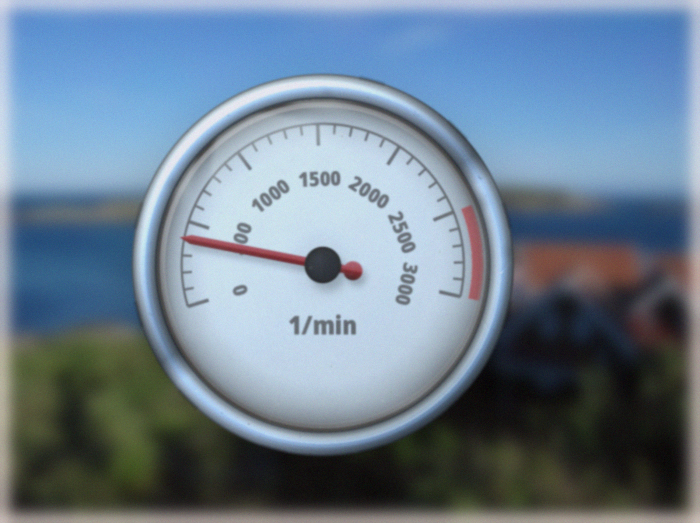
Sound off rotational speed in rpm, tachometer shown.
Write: 400 rpm
